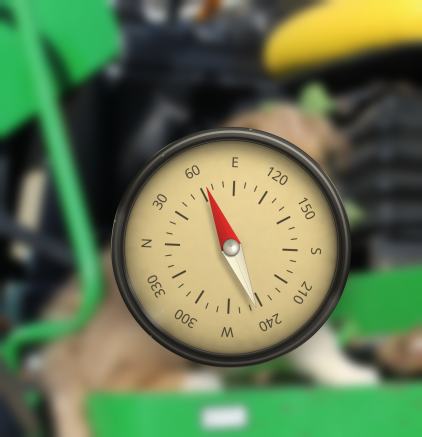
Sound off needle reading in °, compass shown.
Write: 65 °
